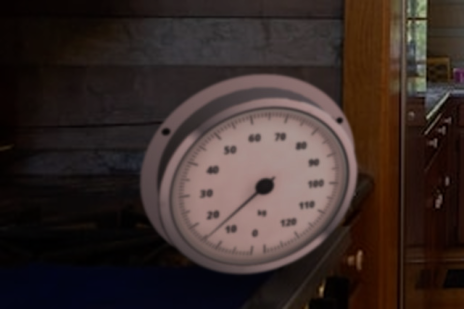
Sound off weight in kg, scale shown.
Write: 15 kg
